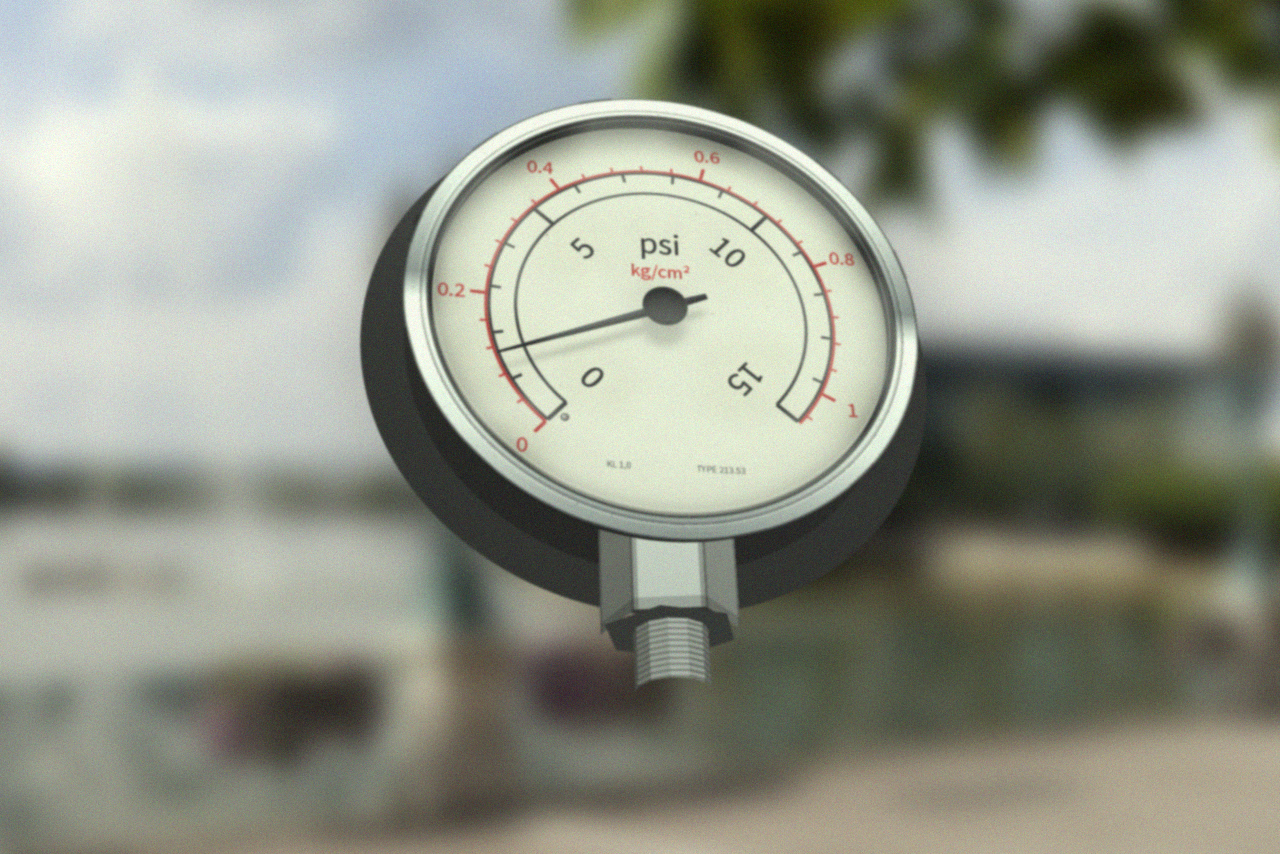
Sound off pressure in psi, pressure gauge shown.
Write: 1.5 psi
